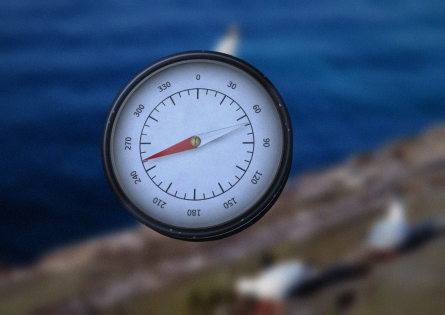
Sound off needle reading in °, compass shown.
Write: 250 °
